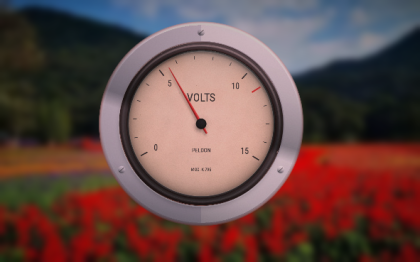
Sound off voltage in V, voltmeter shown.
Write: 5.5 V
